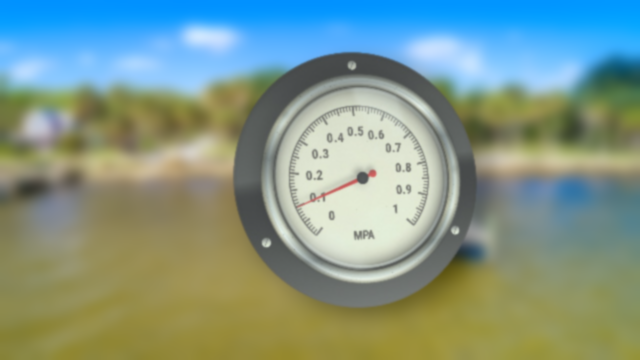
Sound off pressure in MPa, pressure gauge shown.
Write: 0.1 MPa
